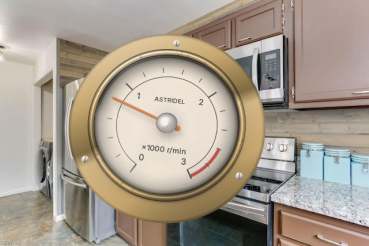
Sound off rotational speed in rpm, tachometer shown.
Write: 800 rpm
